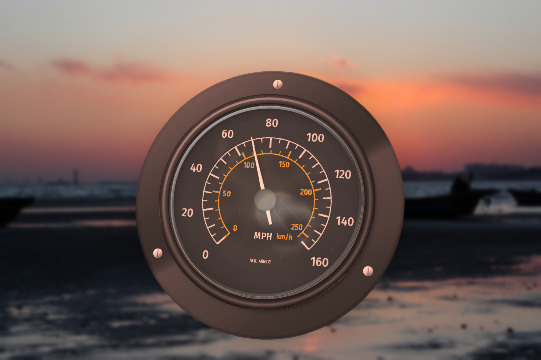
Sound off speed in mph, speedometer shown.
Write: 70 mph
